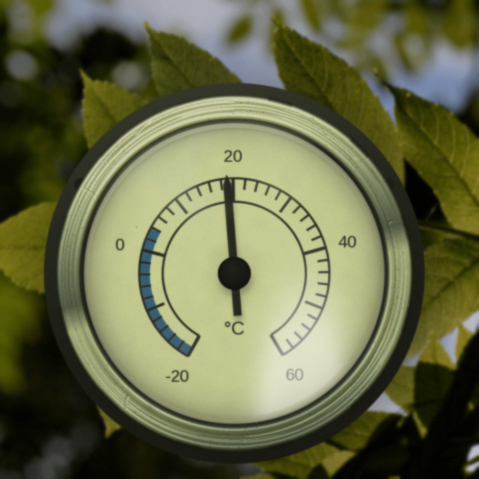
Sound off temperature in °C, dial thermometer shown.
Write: 19 °C
